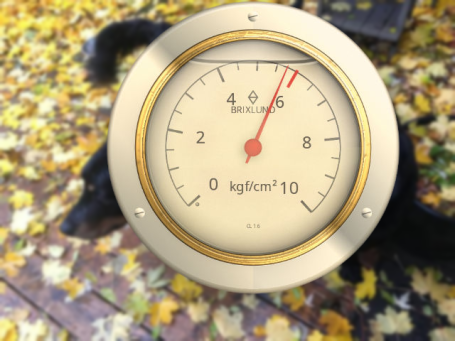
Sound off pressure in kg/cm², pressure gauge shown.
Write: 5.75 kg/cm²
